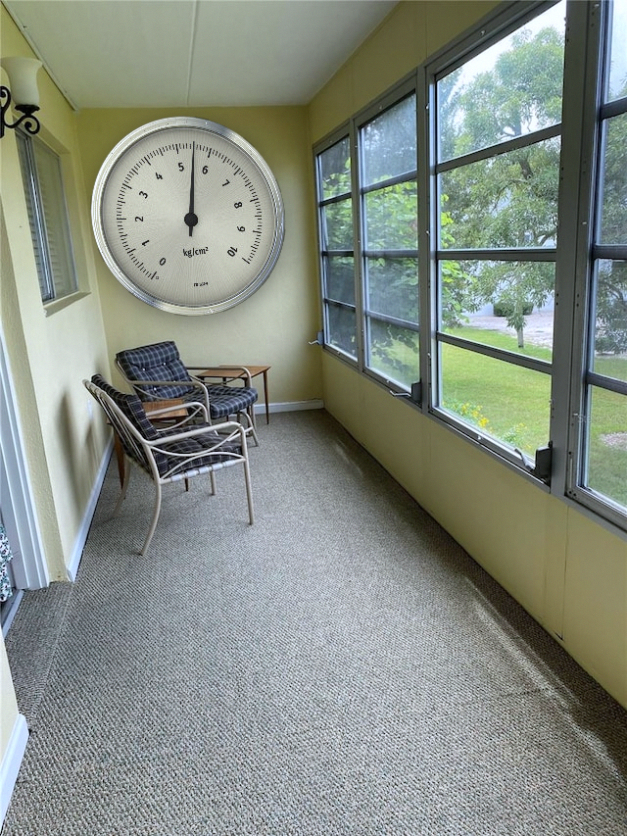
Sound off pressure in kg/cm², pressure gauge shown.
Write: 5.5 kg/cm²
